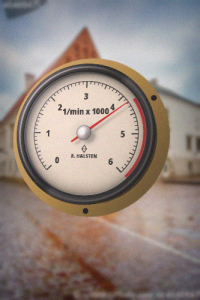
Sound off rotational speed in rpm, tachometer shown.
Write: 4200 rpm
